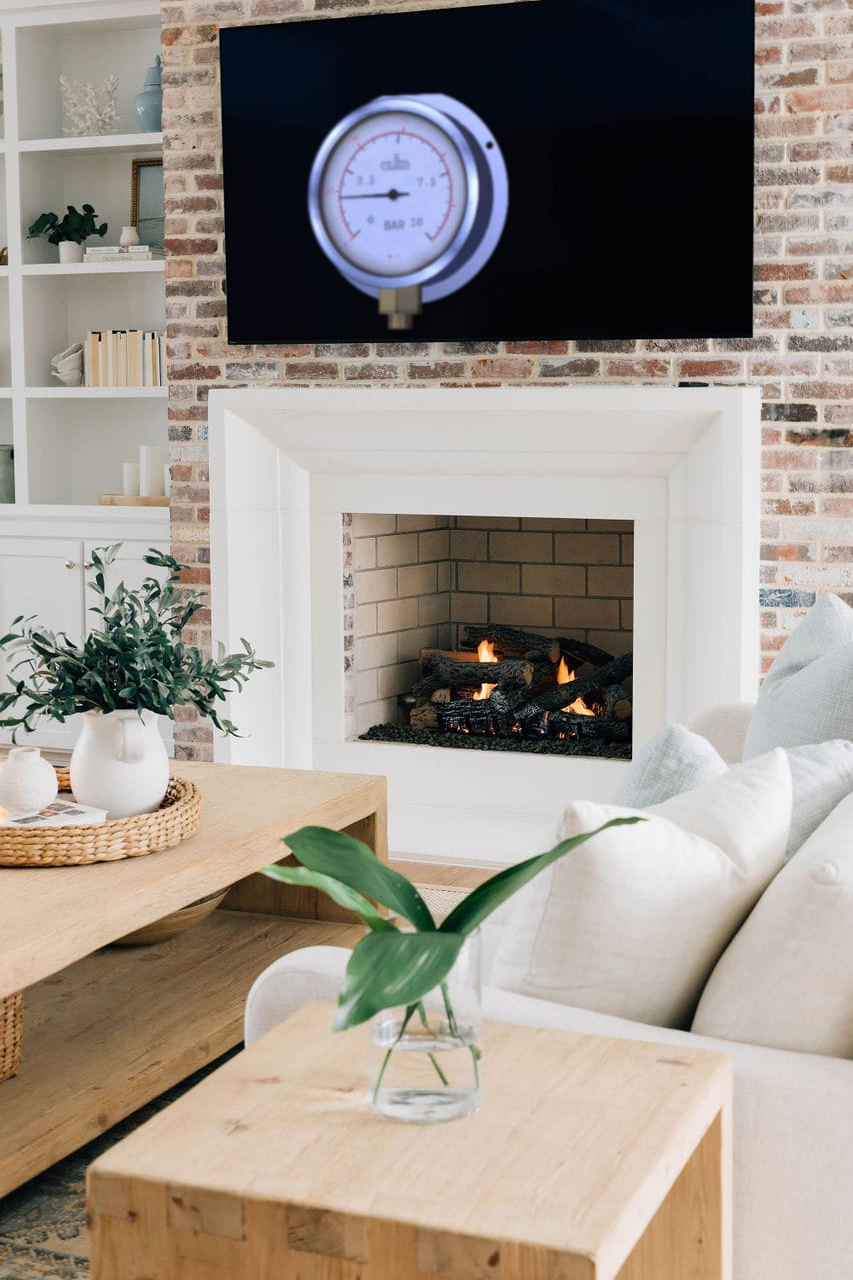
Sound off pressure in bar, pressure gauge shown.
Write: 1.5 bar
